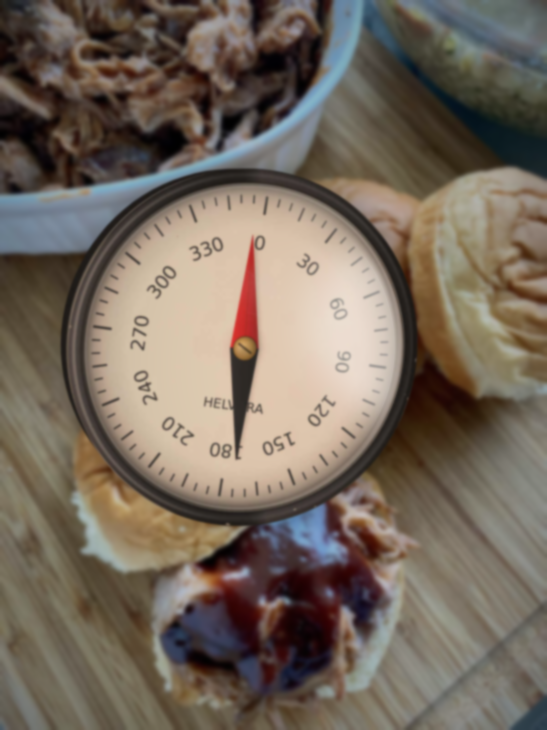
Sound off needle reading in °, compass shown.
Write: 355 °
